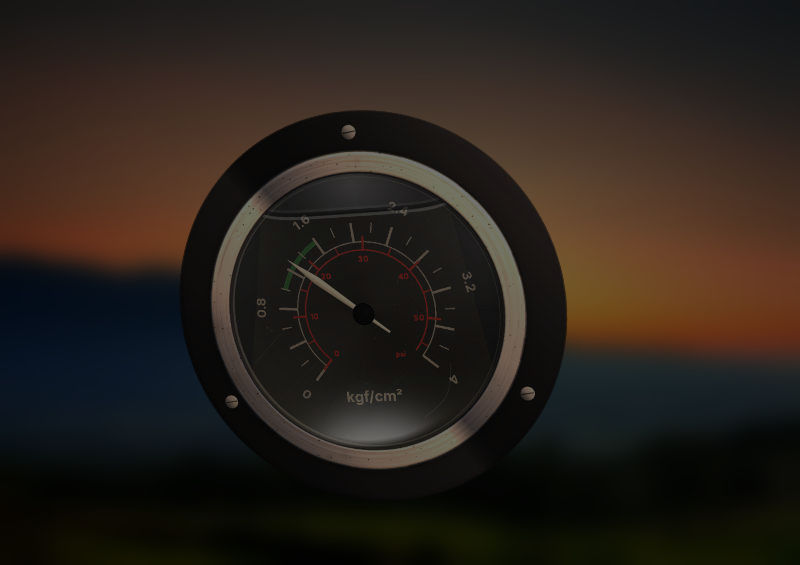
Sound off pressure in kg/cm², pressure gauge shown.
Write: 1.3 kg/cm²
